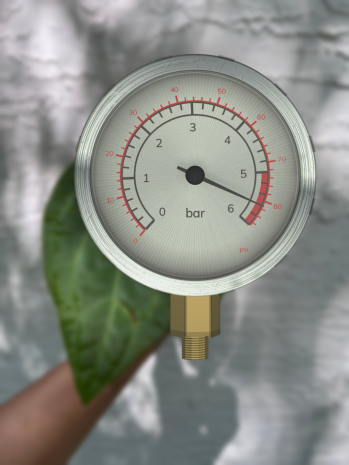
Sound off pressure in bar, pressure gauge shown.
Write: 5.6 bar
